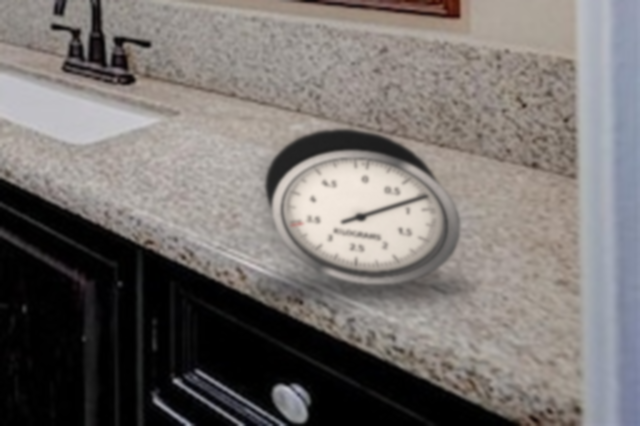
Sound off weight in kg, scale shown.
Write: 0.75 kg
